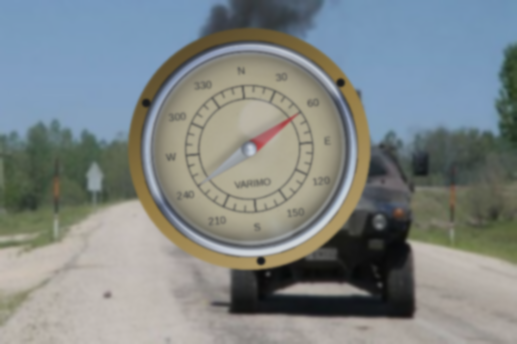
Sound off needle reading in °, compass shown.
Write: 60 °
